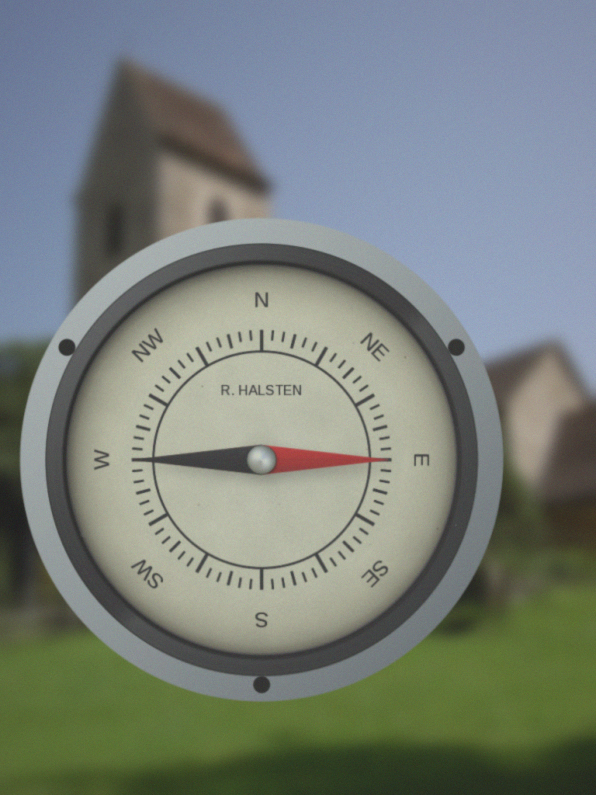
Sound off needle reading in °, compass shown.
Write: 90 °
